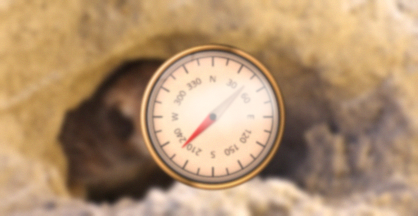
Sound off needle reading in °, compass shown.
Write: 225 °
